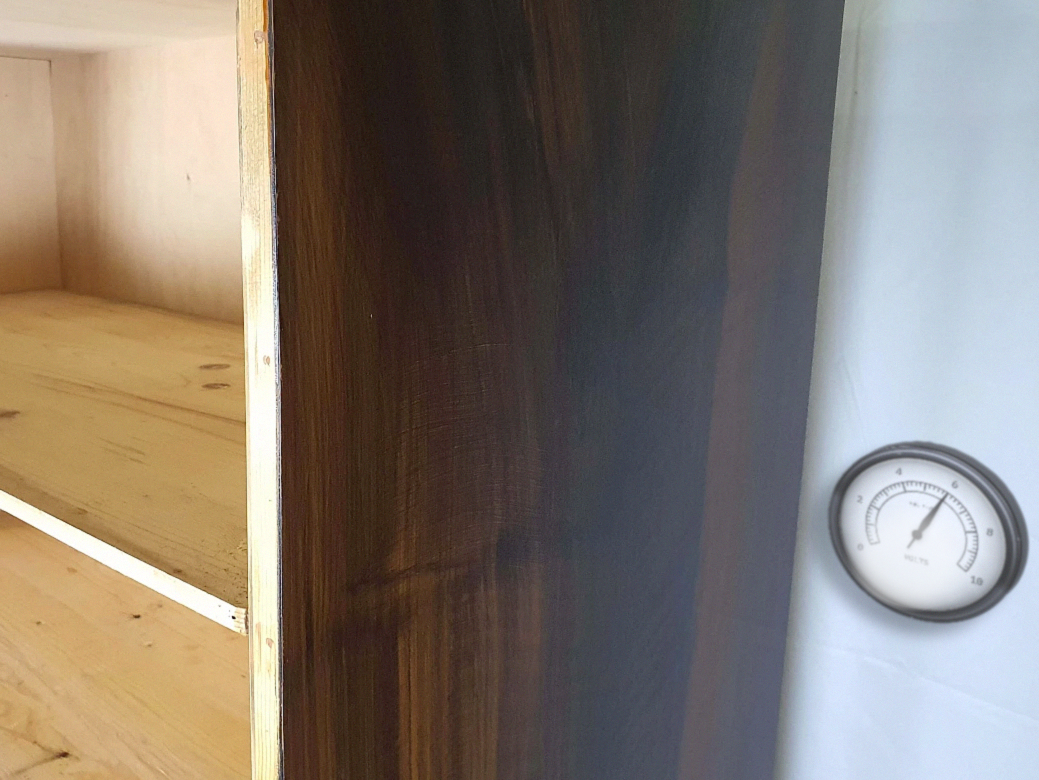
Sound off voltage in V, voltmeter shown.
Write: 6 V
